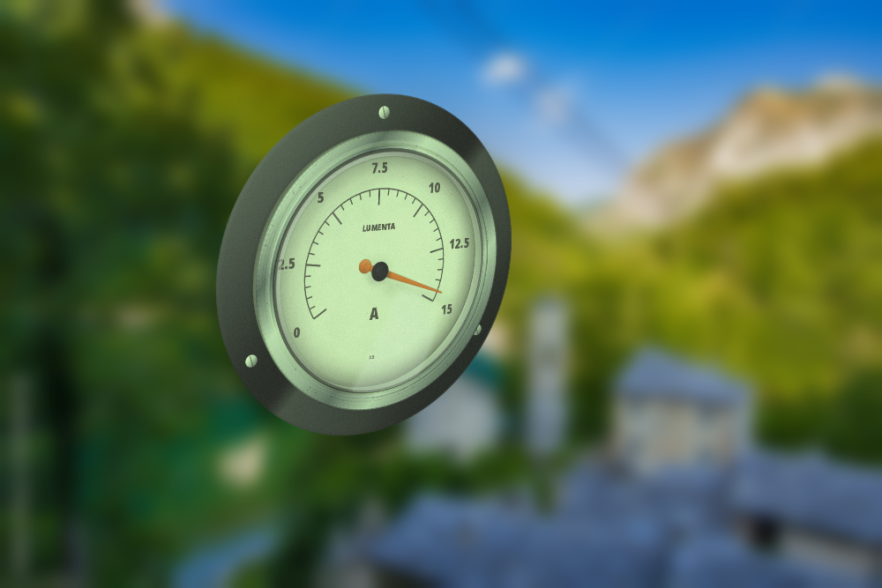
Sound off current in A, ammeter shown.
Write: 14.5 A
